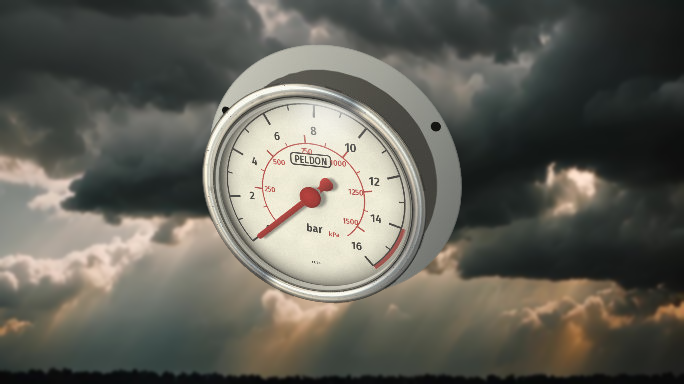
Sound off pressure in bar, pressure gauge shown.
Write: 0 bar
